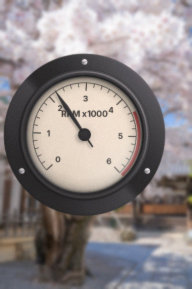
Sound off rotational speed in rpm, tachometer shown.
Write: 2200 rpm
